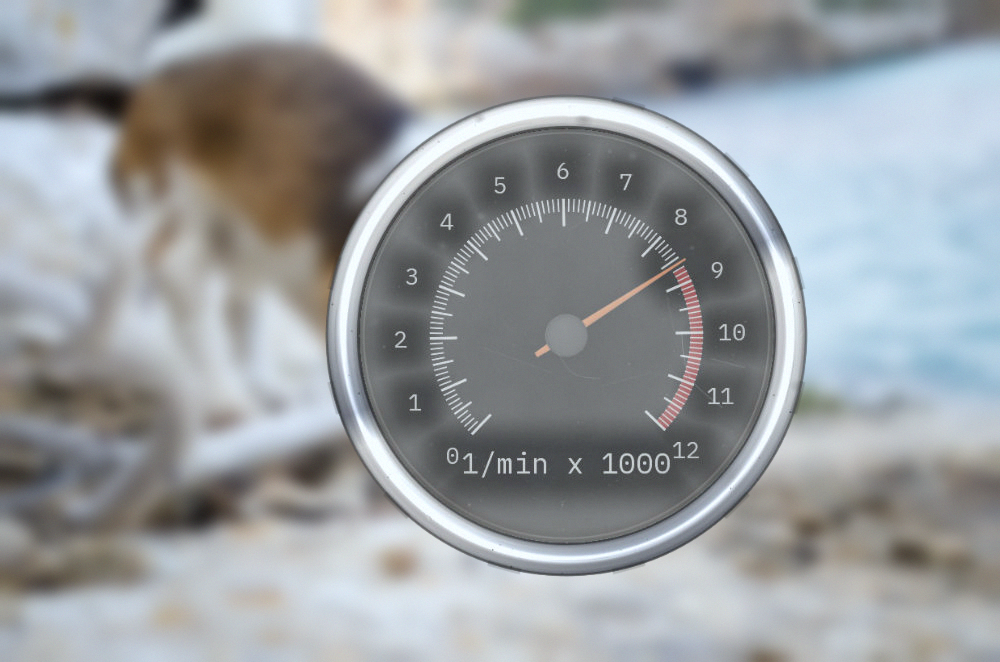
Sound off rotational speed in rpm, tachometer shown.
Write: 8600 rpm
